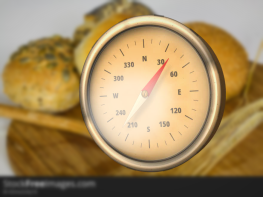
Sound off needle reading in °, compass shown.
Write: 40 °
